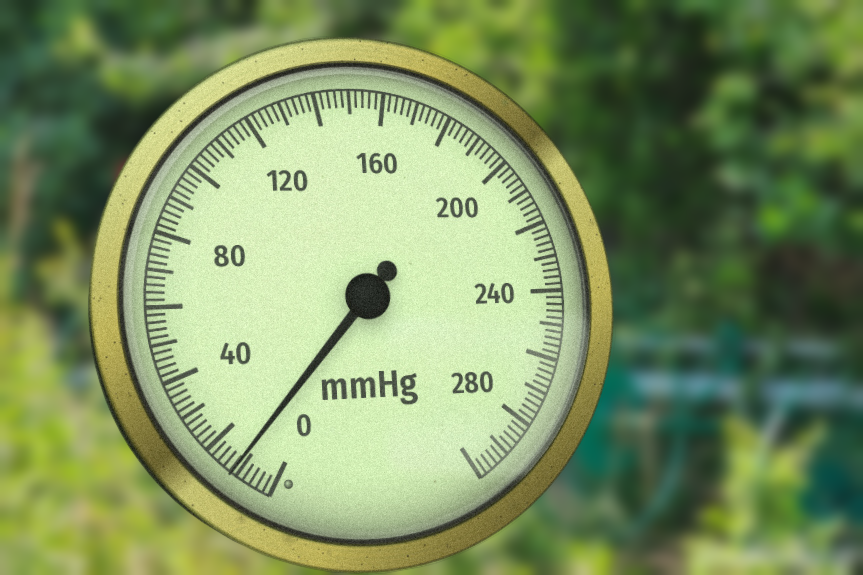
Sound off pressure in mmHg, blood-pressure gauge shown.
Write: 12 mmHg
